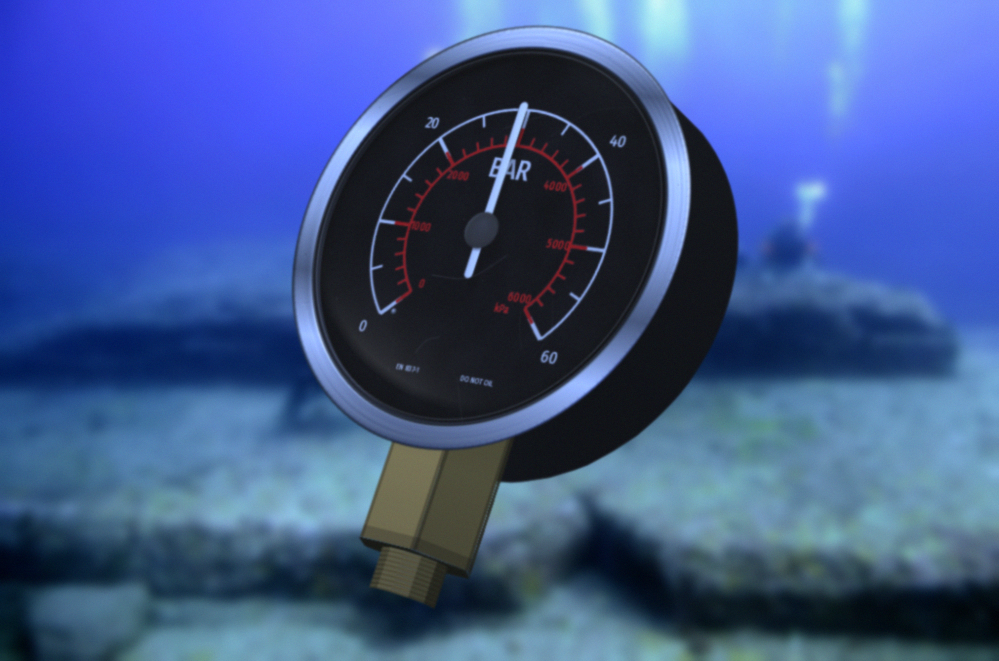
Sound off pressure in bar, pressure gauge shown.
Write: 30 bar
